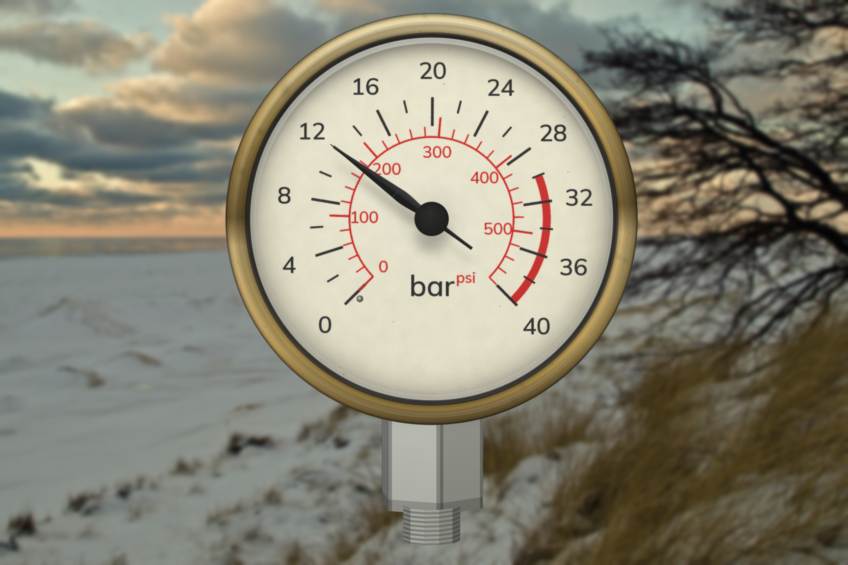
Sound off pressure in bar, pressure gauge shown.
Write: 12 bar
